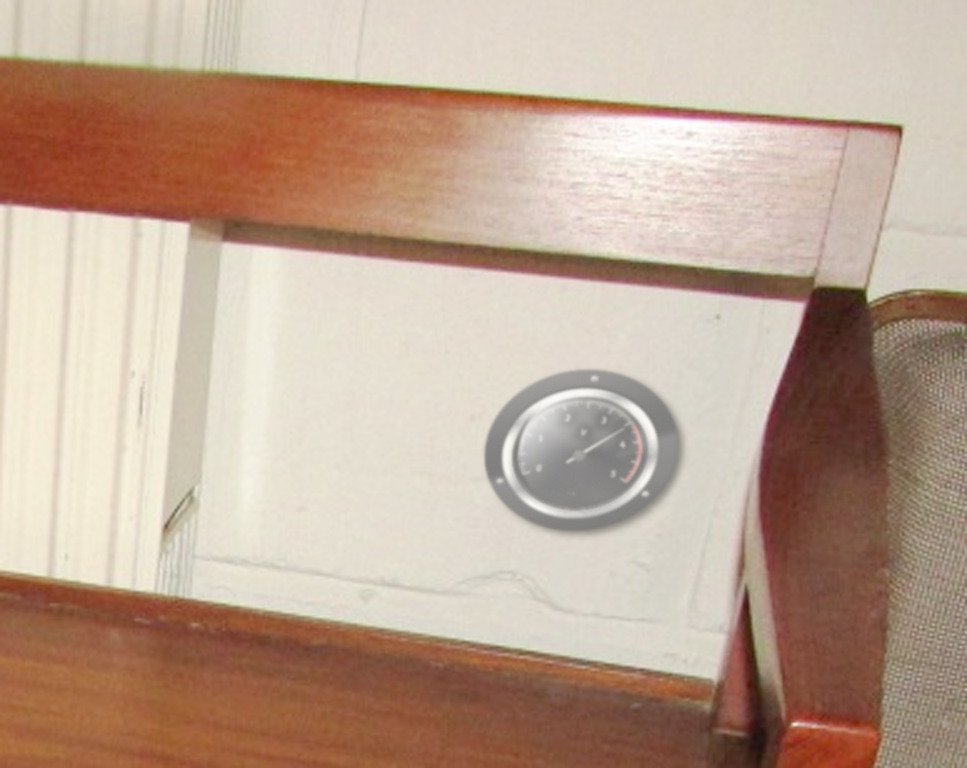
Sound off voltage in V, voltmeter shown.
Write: 3.5 V
